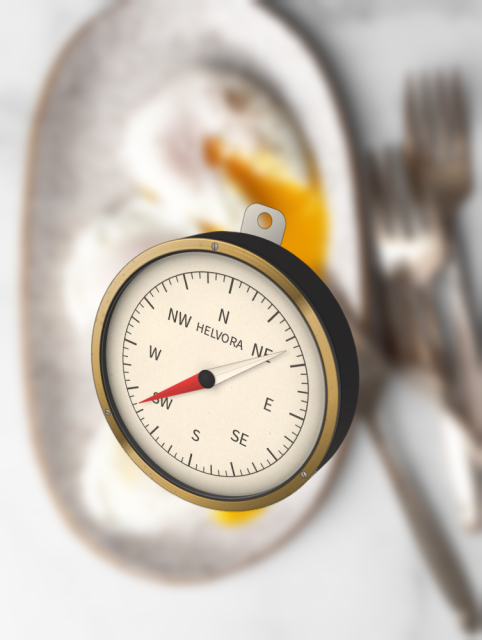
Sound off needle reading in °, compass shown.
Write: 230 °
